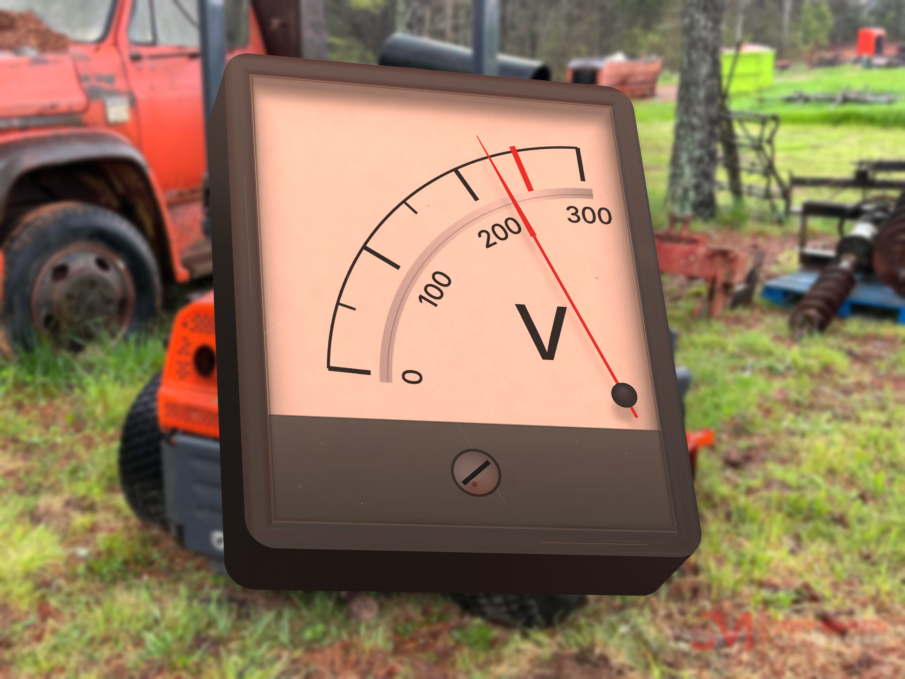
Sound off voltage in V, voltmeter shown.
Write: 225 V
